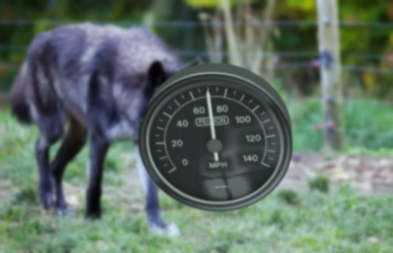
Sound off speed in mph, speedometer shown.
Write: 70 mph
